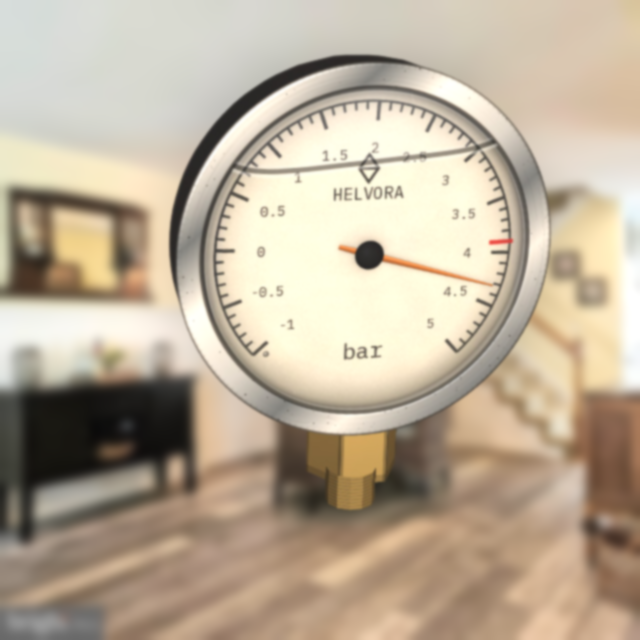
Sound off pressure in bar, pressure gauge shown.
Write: 4.3 bar
